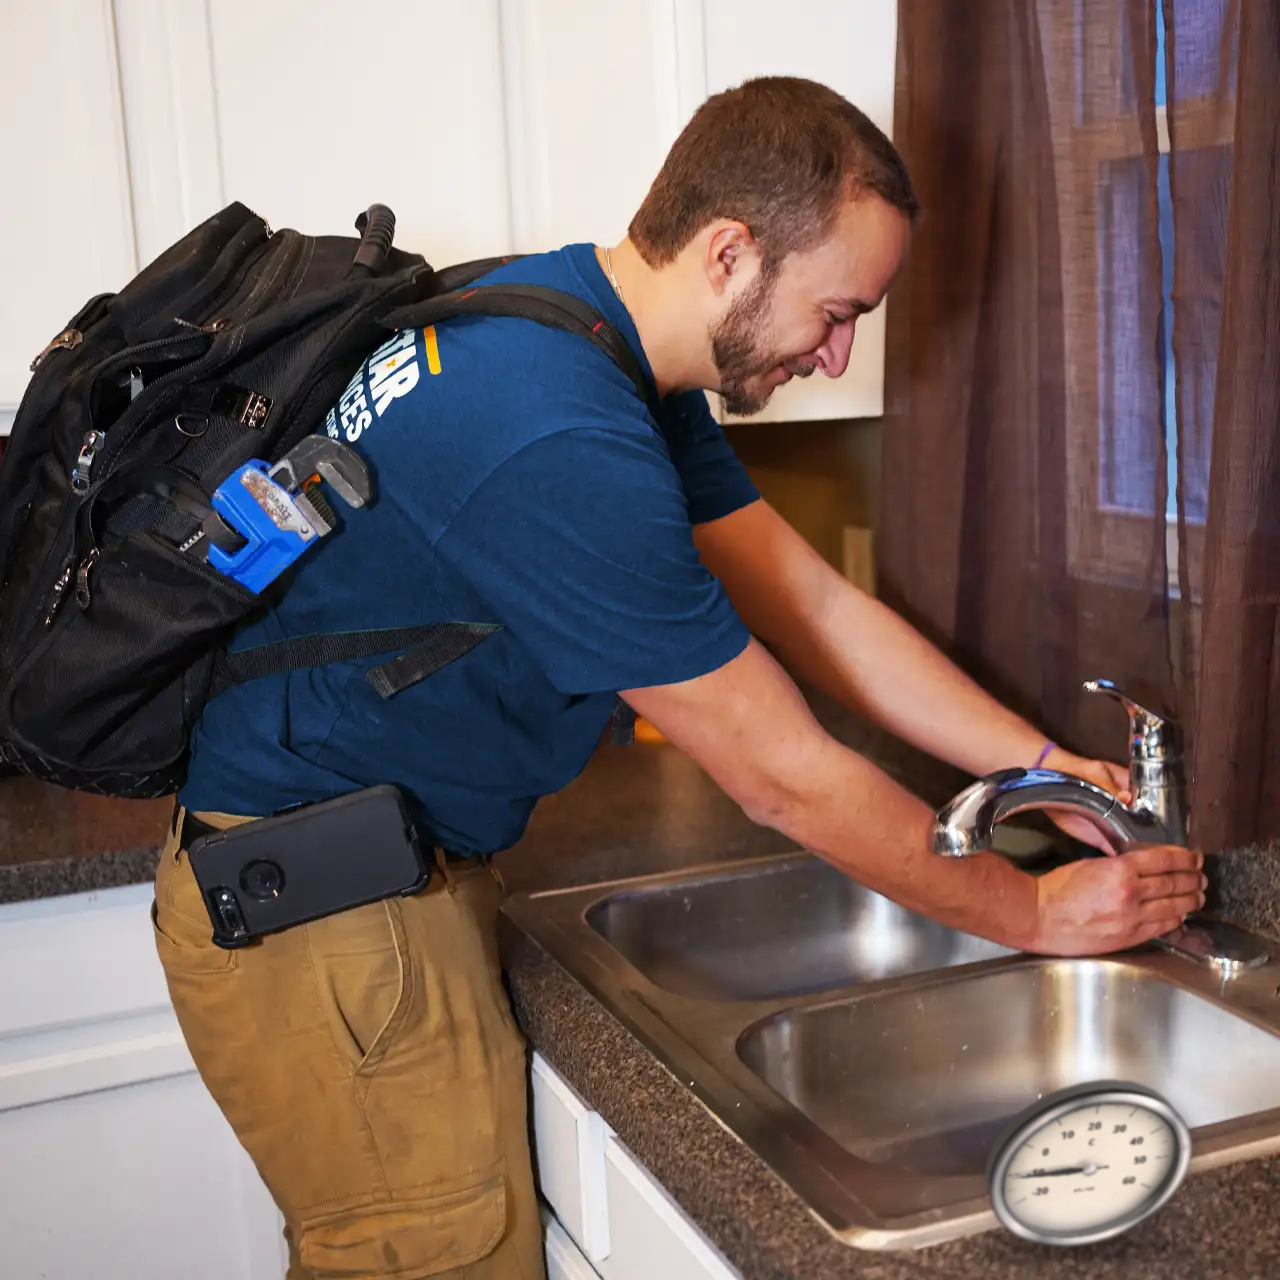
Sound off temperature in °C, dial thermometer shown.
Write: -10 °C
